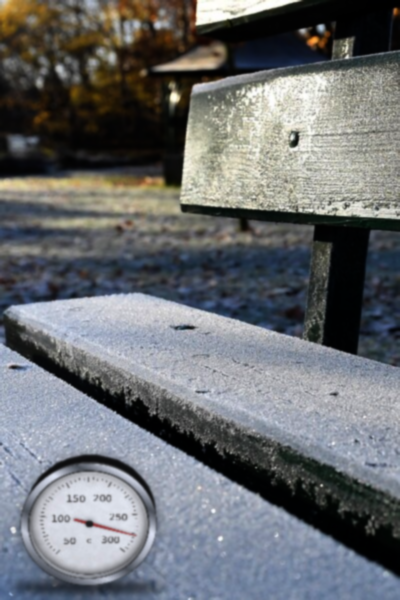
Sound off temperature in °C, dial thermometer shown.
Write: 275 °C
